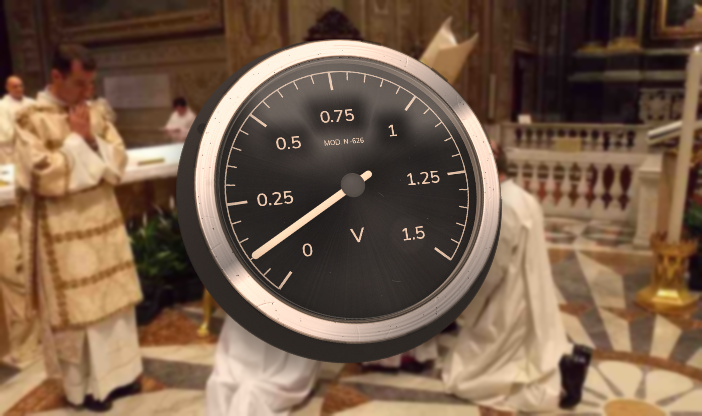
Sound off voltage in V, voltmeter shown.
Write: 0.1 V
